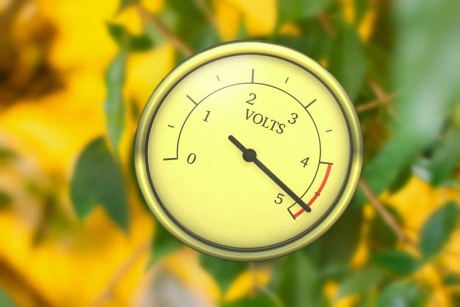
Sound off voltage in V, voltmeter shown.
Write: 4.75 V
